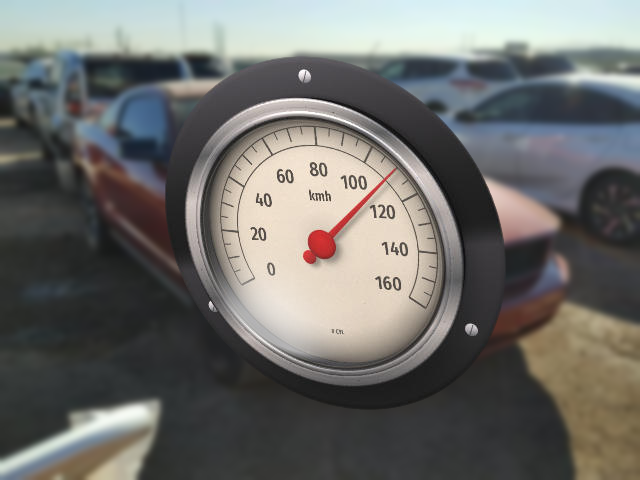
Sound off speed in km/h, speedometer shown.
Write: 110 km/h
